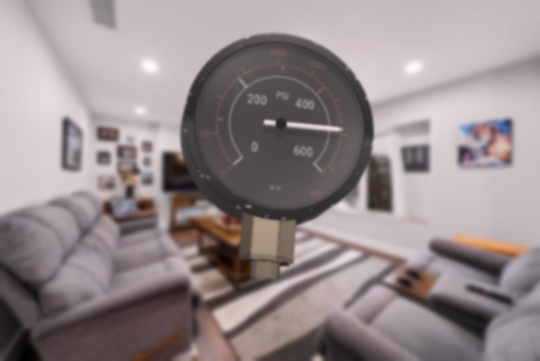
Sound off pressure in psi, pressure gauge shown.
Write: 500 psi
